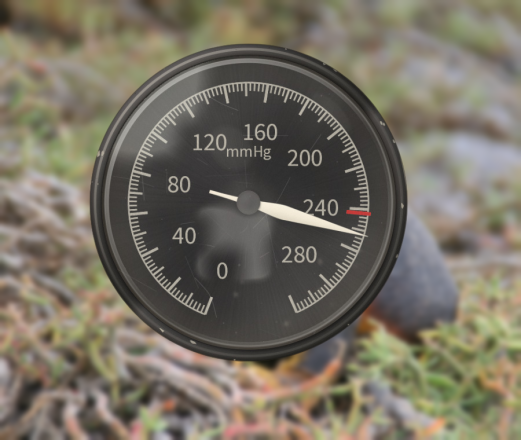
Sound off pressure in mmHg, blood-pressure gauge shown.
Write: 252 mmHg
